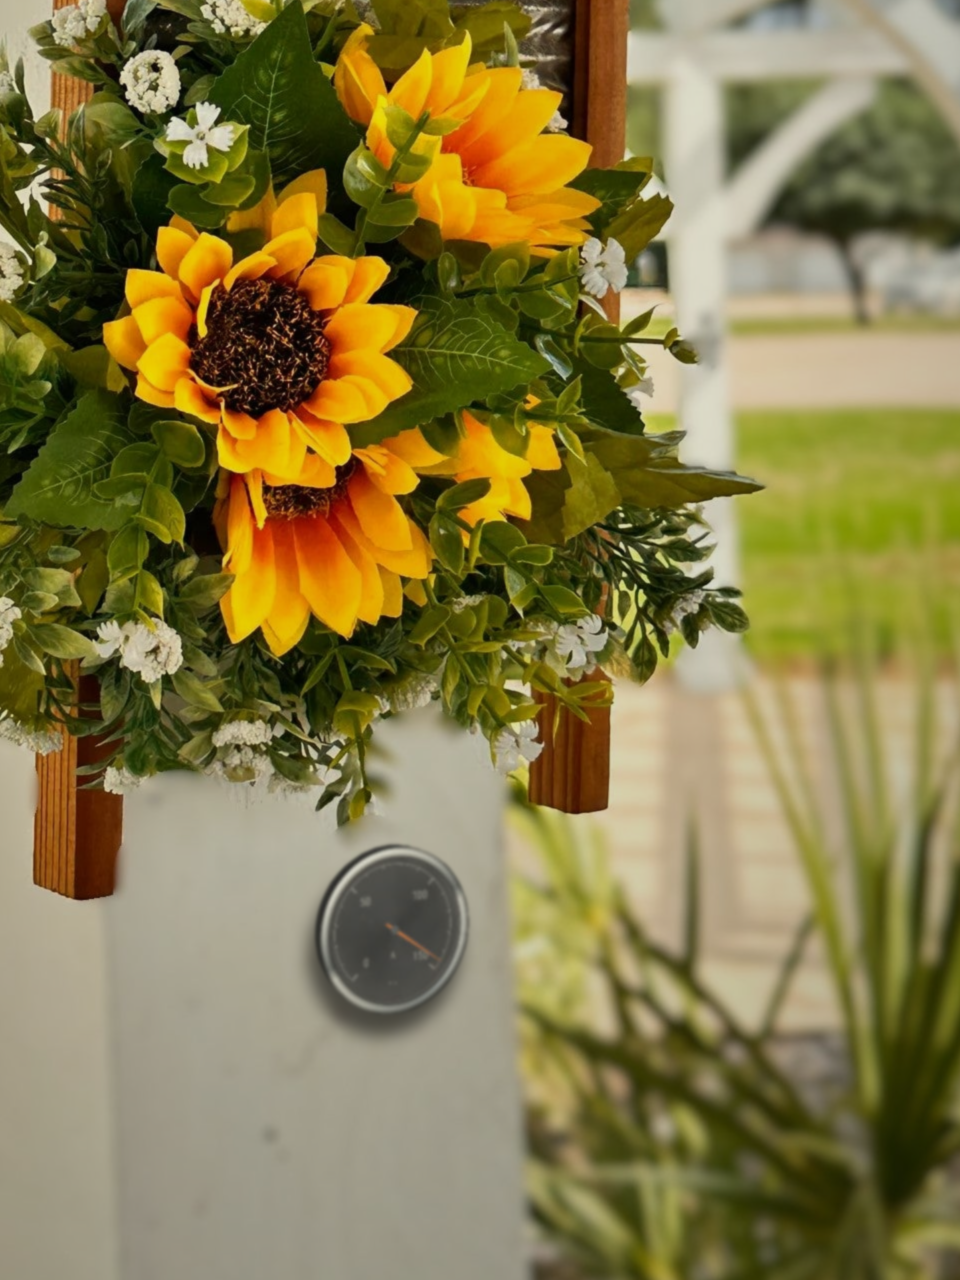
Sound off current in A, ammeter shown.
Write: 145 A
